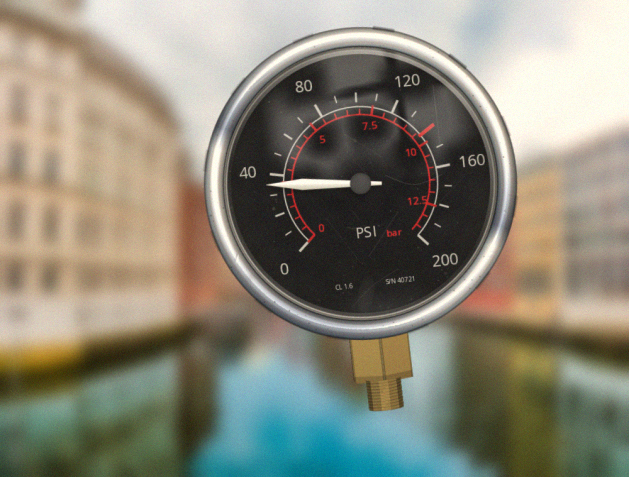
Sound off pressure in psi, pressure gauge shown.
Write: 35 psi
